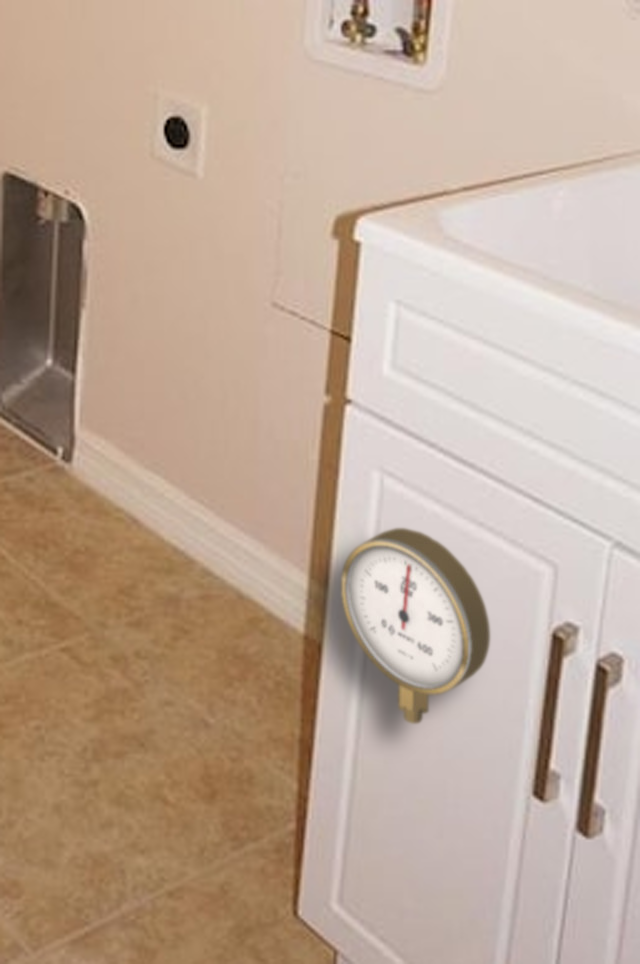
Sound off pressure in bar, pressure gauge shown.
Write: 200 bar
